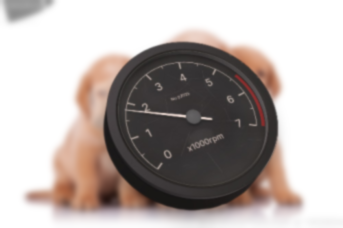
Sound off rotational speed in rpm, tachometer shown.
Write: 1750 rpm
